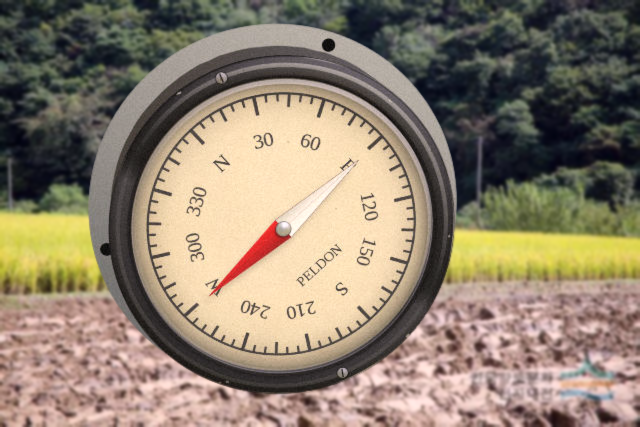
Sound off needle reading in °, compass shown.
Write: 270 °
